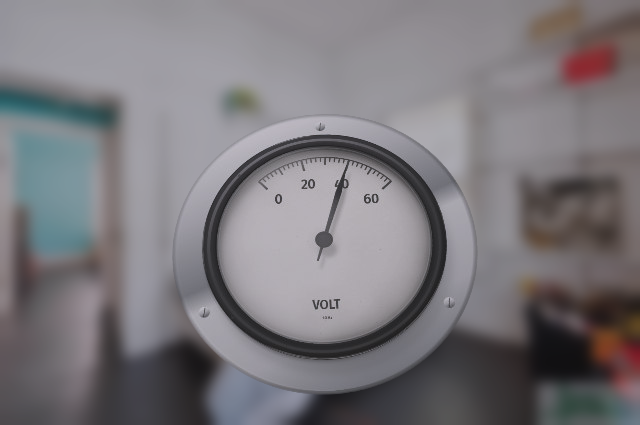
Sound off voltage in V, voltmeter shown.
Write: 40 V
